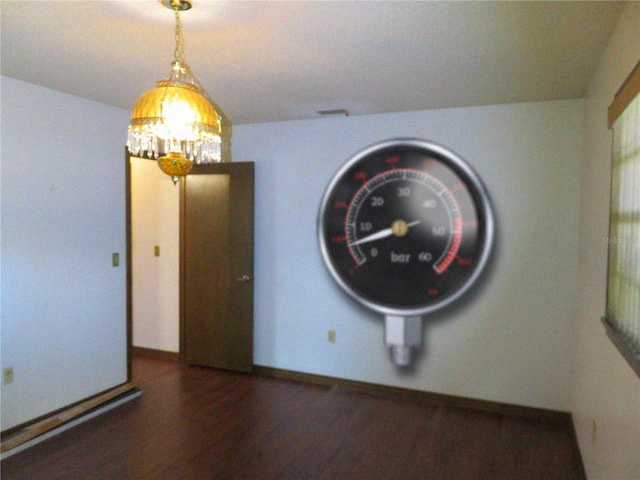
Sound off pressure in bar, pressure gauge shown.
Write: 5 bar
